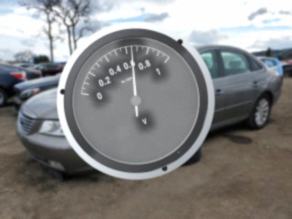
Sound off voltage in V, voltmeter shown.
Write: 0.65 V
